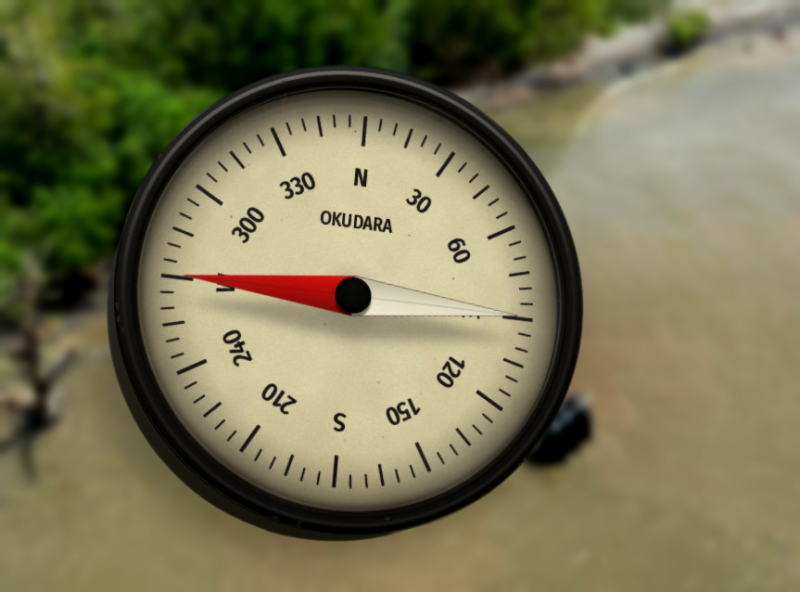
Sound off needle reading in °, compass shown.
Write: 270 °
